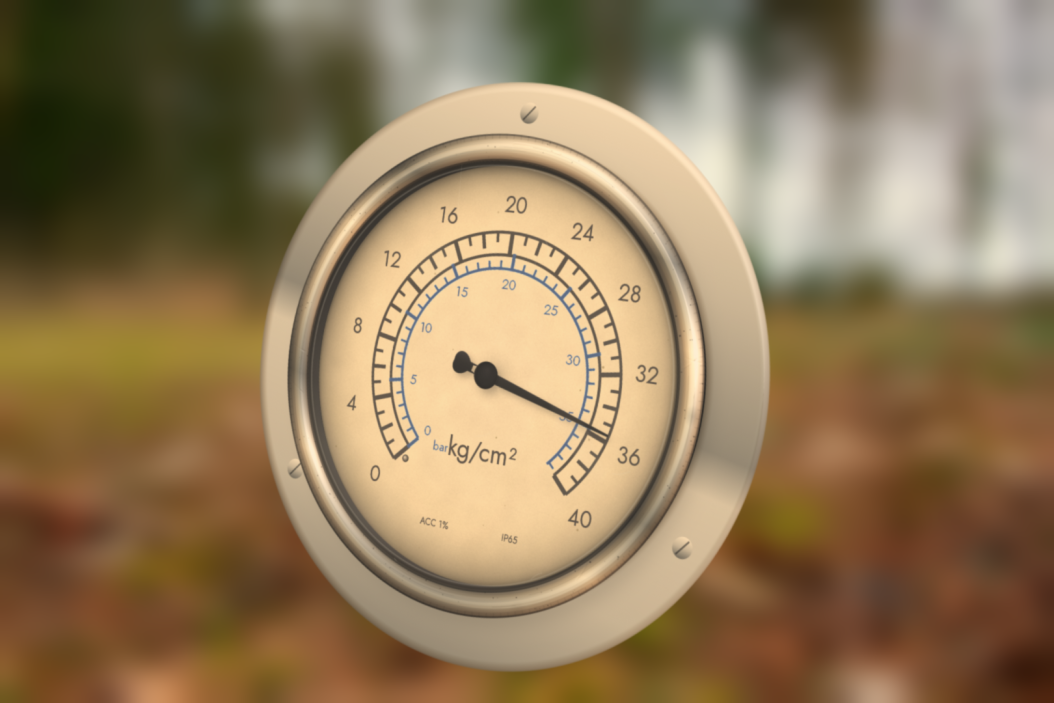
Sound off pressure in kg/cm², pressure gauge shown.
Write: 35.5 kg/cm²
